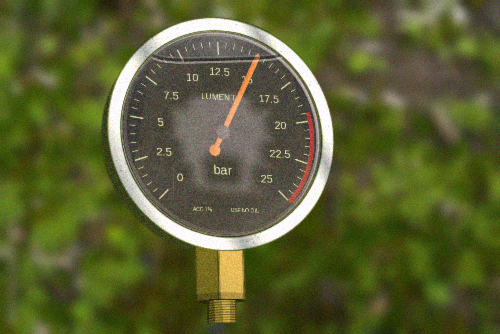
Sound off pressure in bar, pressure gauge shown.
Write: 15 bar
